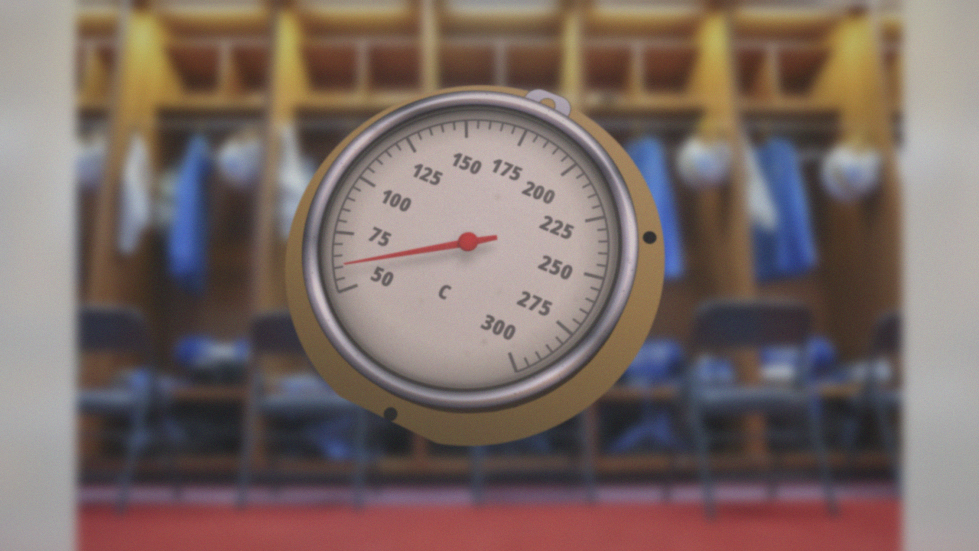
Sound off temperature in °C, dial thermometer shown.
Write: 60 °C
